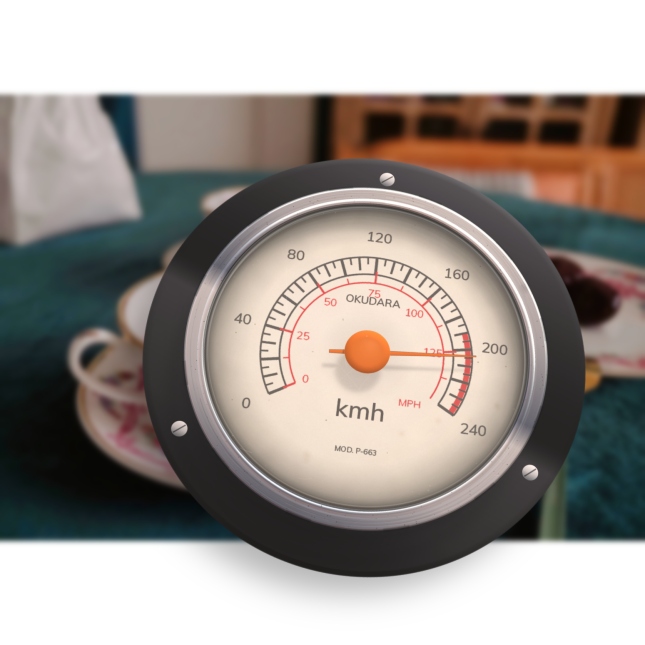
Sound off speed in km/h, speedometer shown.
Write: 205 km/h
